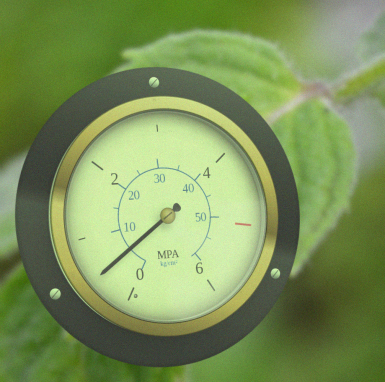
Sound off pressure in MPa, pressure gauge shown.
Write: 0.5 MPa
